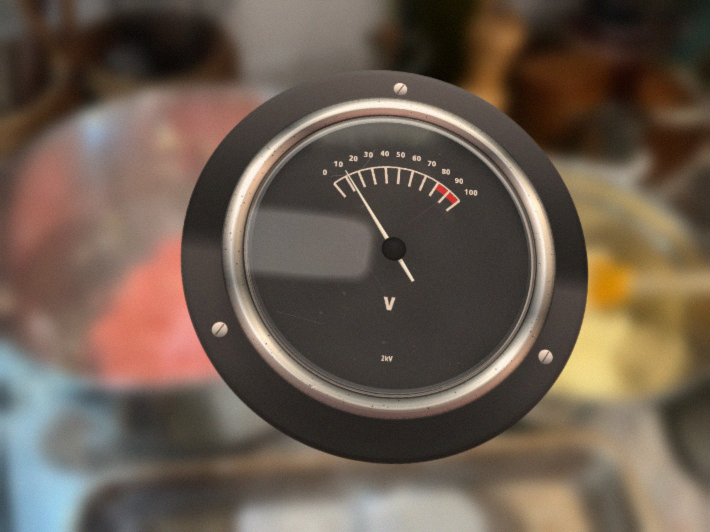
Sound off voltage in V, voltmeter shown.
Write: 10 V
